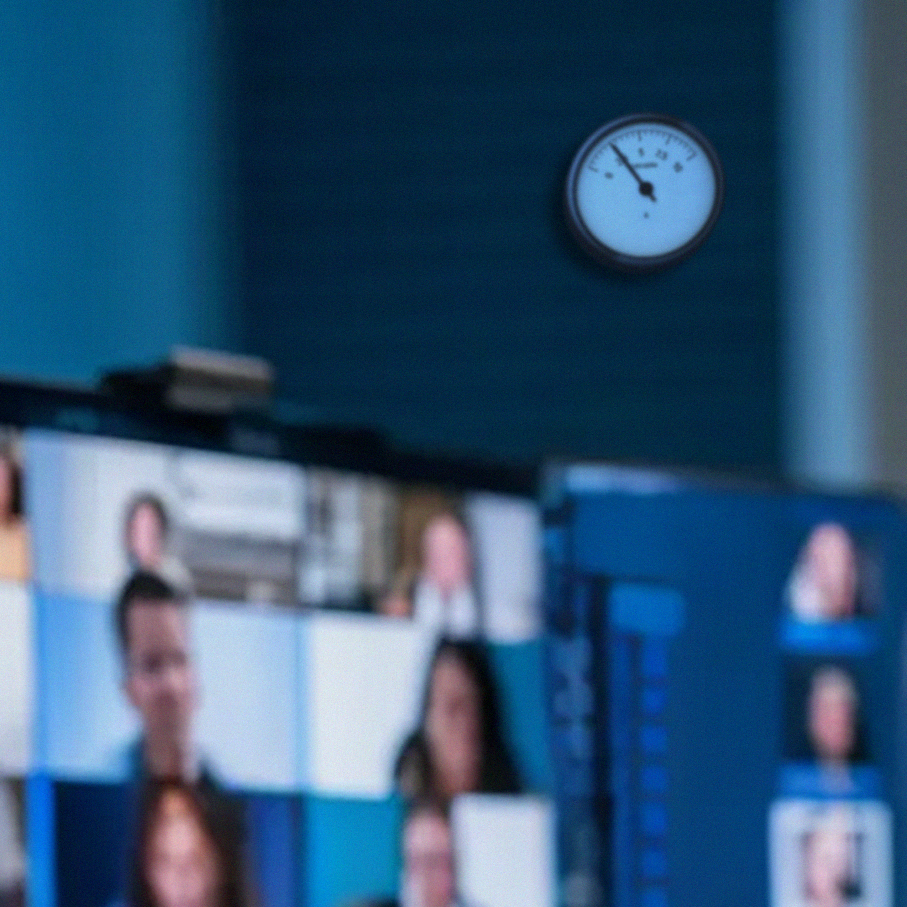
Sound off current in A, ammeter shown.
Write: 2.5 A
